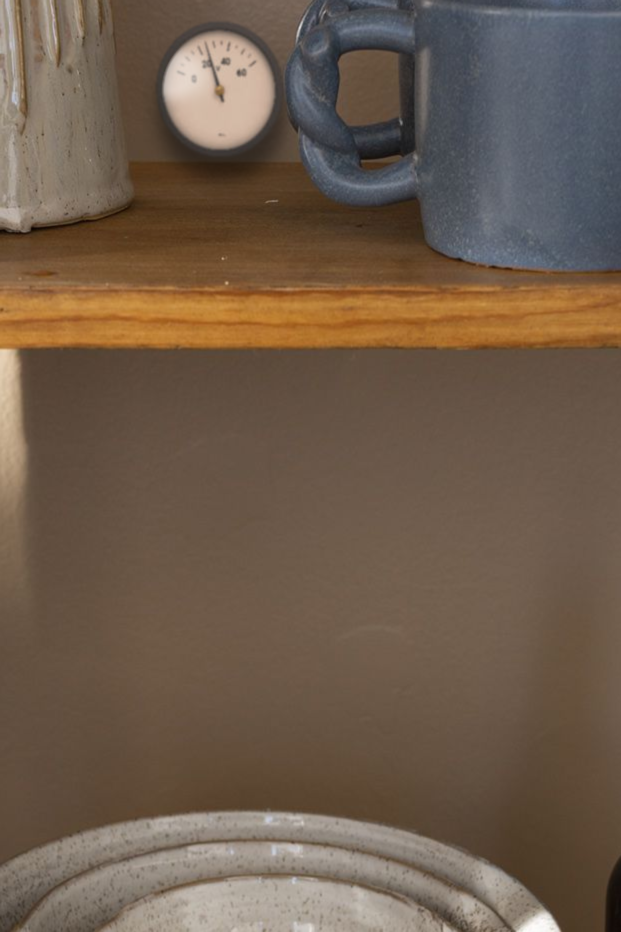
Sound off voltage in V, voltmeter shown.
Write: 25 V
